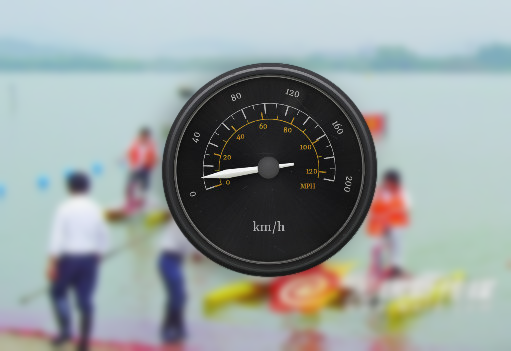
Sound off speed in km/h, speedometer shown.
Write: 10 km/h
